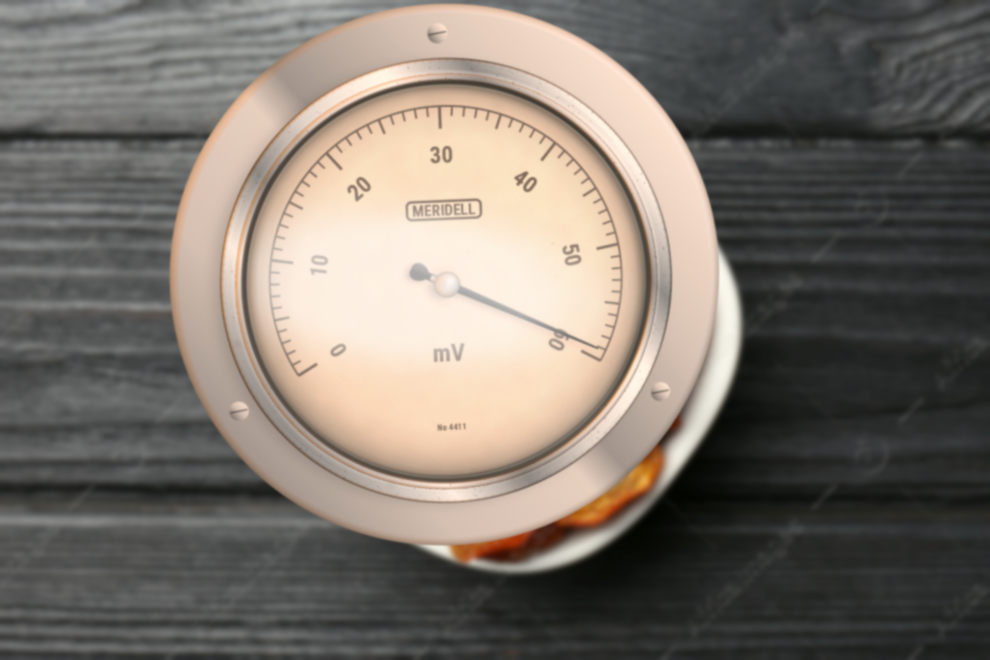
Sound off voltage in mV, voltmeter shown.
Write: 59 mV
